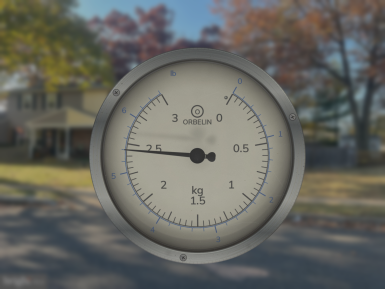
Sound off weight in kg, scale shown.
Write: 2.45 kg
